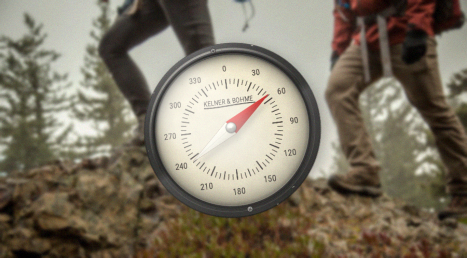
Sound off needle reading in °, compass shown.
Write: 55 °
